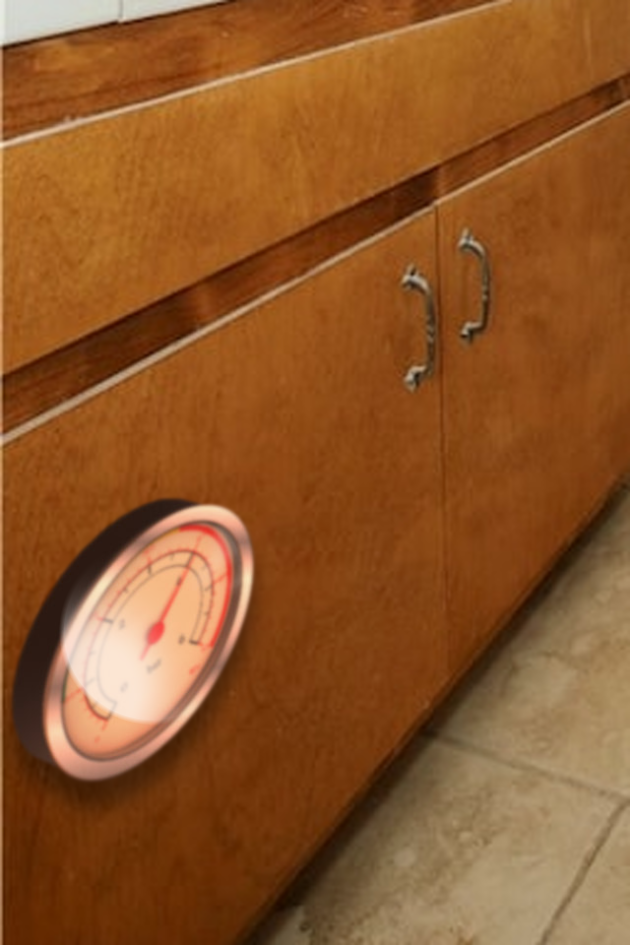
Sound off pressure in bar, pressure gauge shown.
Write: 4 bar
